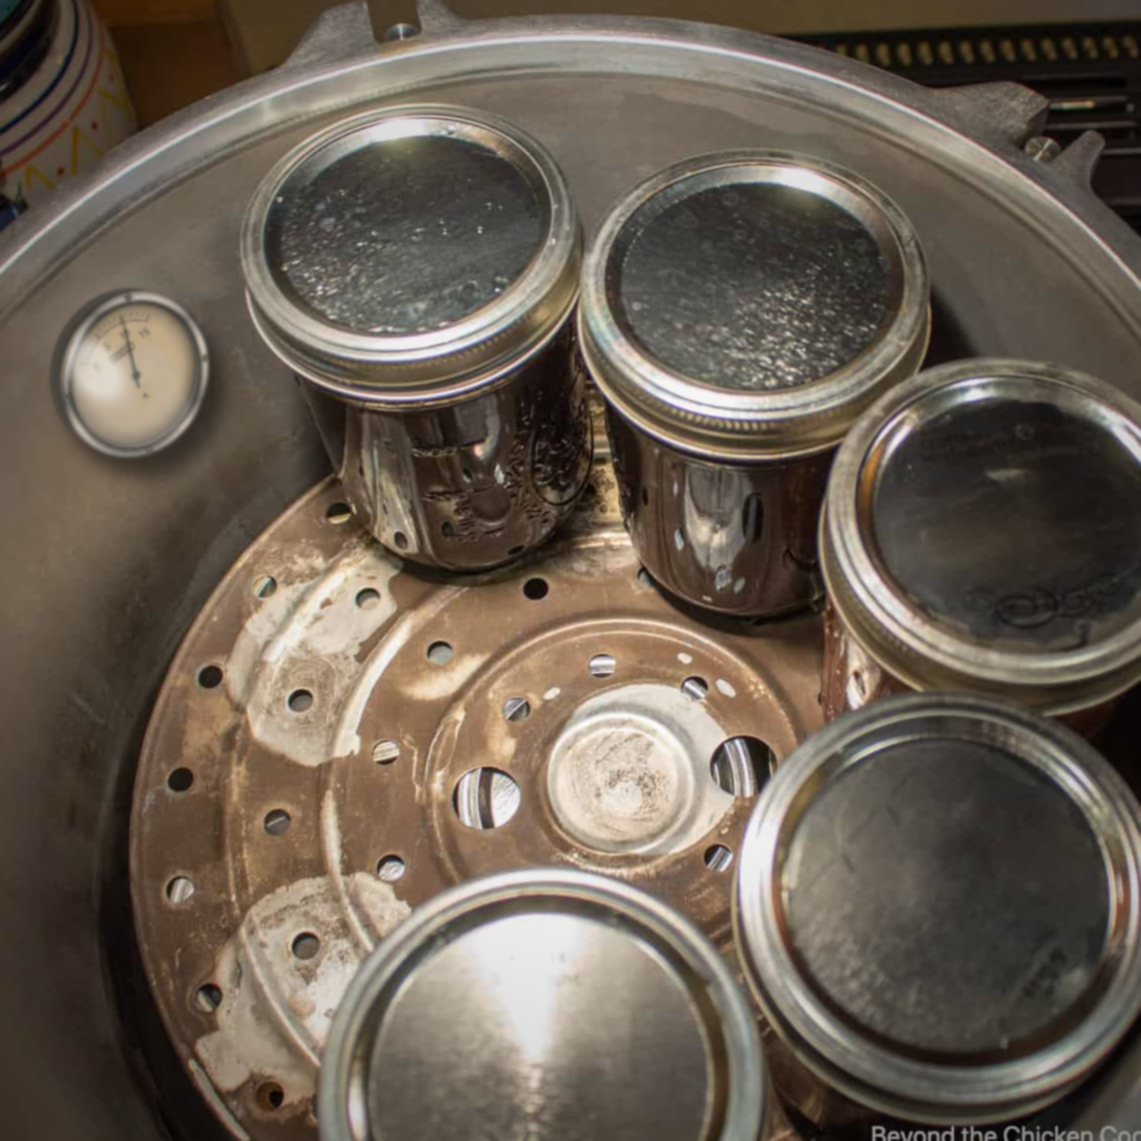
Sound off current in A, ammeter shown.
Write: 10 A
